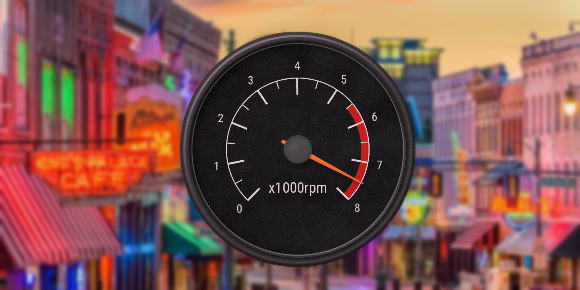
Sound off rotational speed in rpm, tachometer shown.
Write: 7500 rpm
